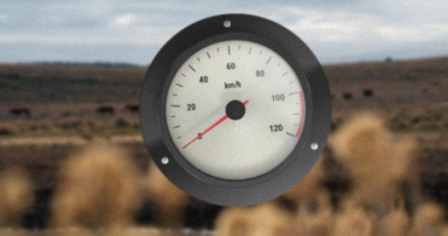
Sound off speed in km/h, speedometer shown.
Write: 0 km/h
